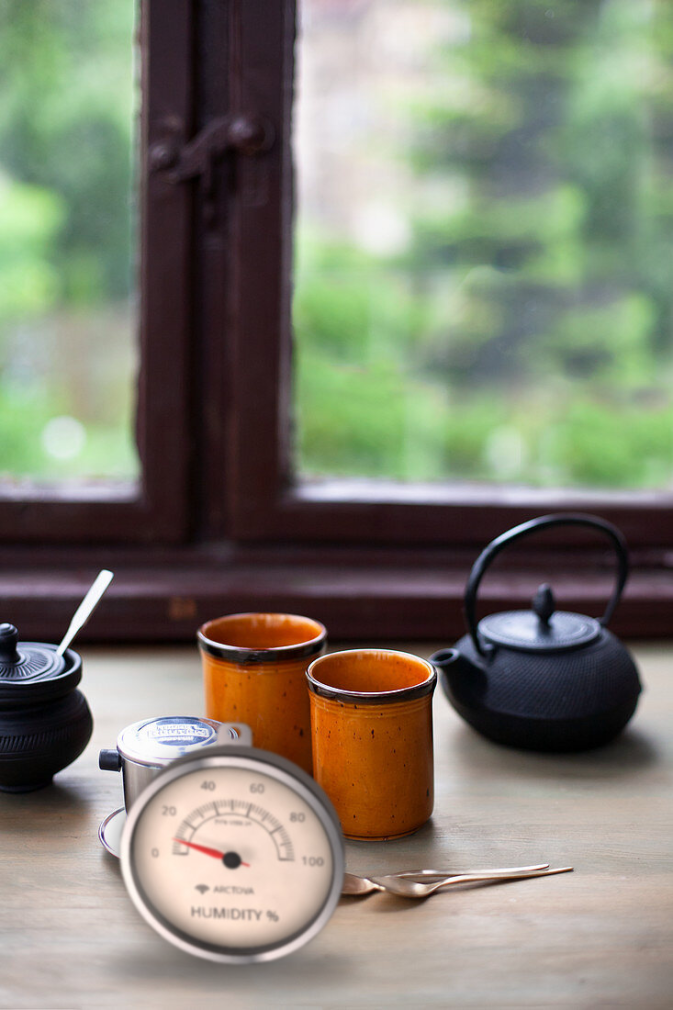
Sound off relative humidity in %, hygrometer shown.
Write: 10 %
